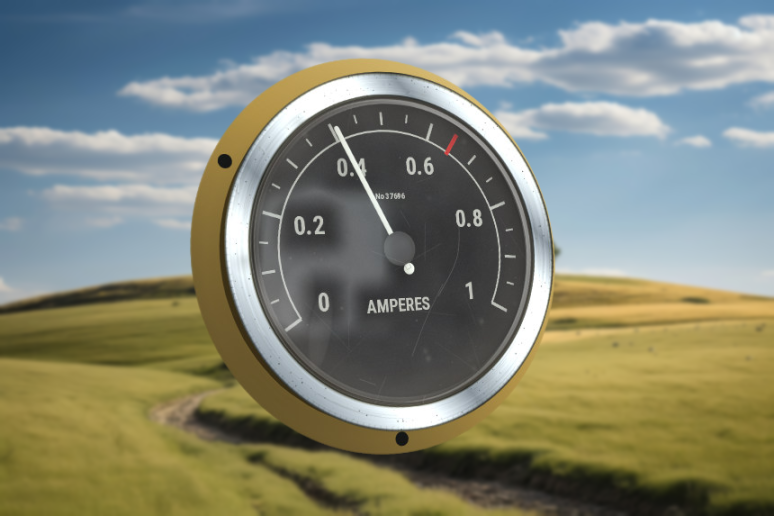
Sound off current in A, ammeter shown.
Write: 0.4 A
